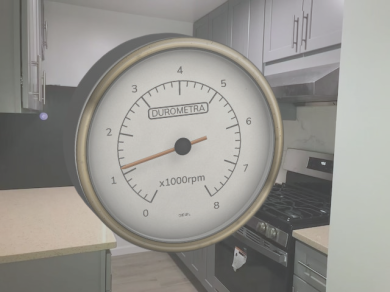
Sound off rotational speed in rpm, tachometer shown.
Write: 1200 rpm
